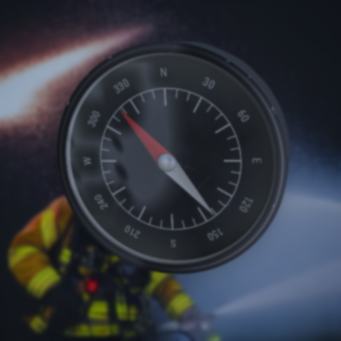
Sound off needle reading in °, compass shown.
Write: 320 °
